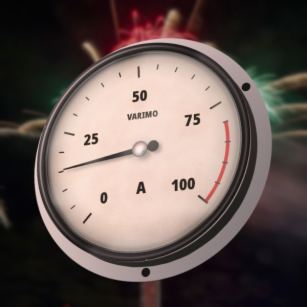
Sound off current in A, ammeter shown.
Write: 15 A
